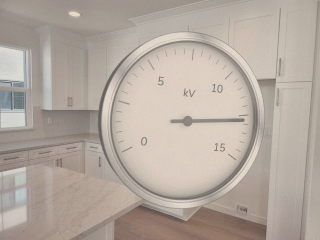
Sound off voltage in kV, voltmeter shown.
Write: 12.75 kV
